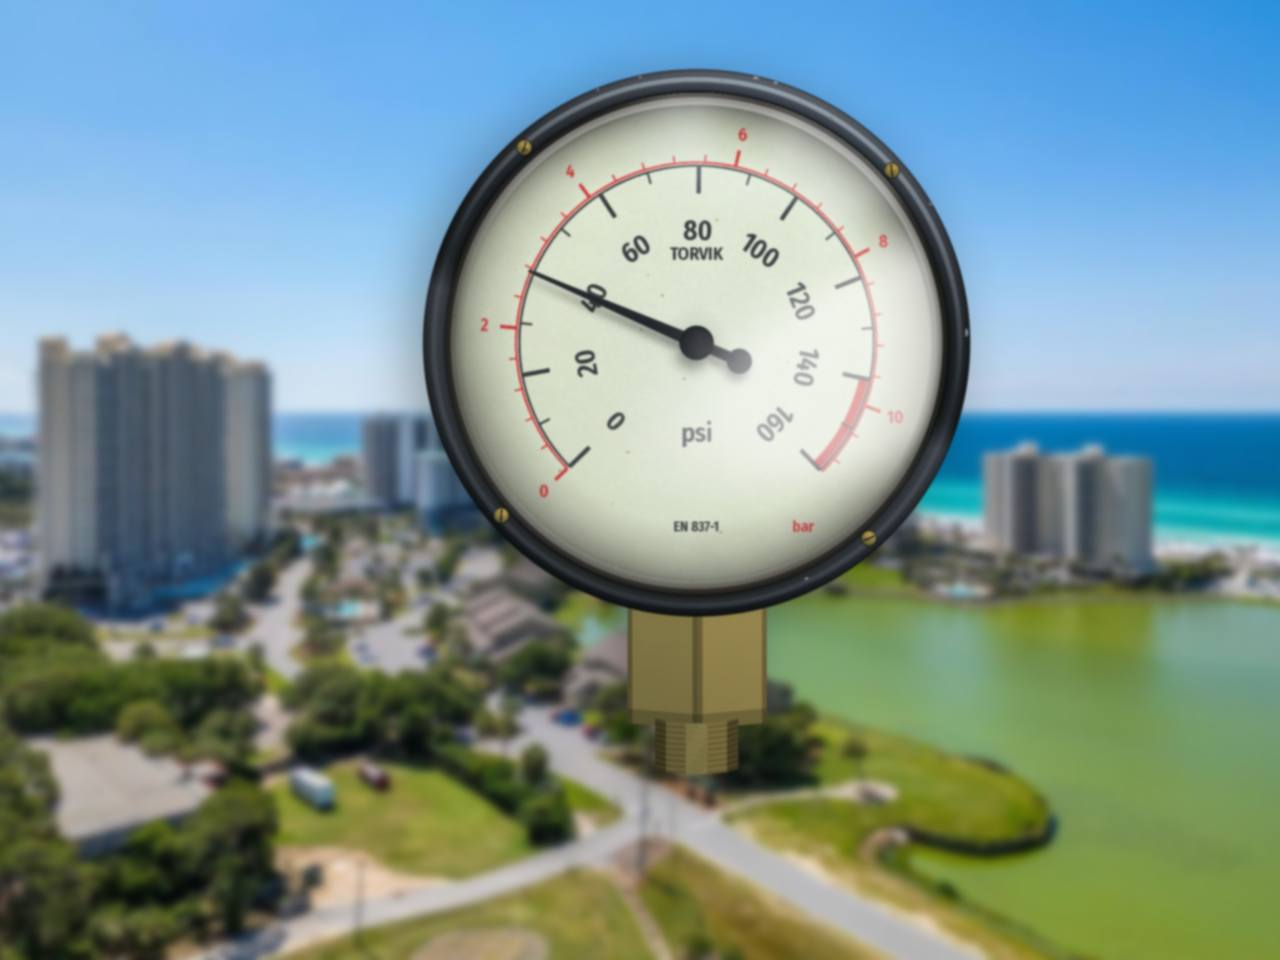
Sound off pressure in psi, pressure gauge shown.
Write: 40 psi
